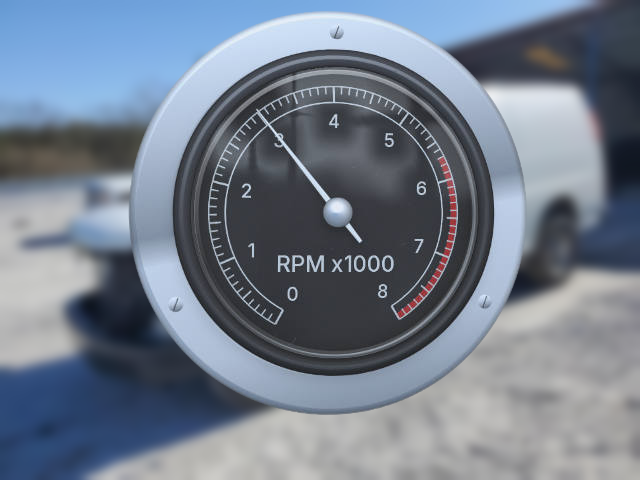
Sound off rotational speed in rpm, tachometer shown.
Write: 3000 rpm
